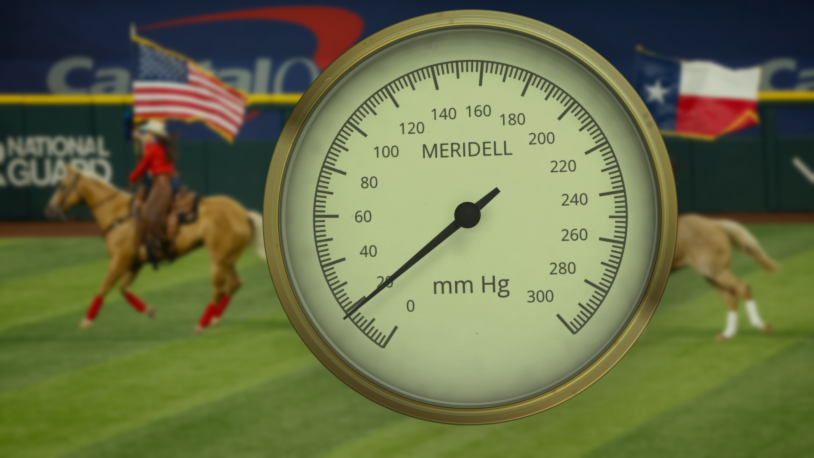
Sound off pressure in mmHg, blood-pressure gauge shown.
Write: 18 mmHg
